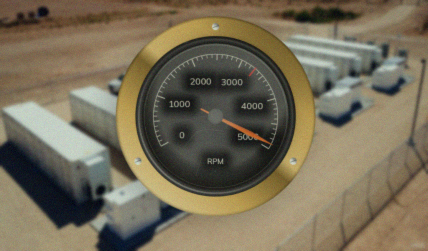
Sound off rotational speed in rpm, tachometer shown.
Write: 4900 rpm
